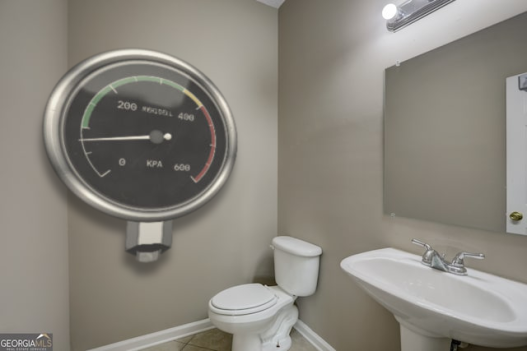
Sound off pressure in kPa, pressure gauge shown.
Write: 75 kPa
